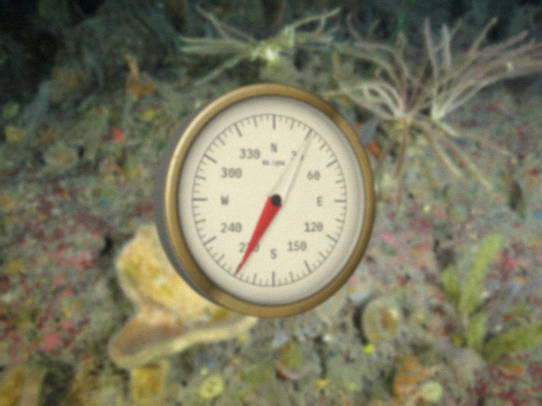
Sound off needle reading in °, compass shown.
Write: 210 °
